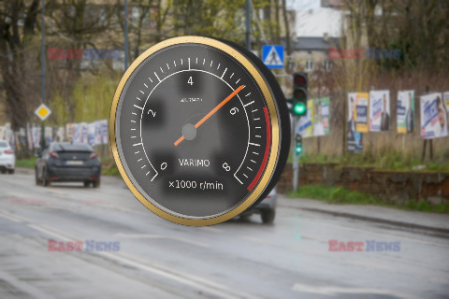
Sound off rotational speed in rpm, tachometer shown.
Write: 5600 rpm
